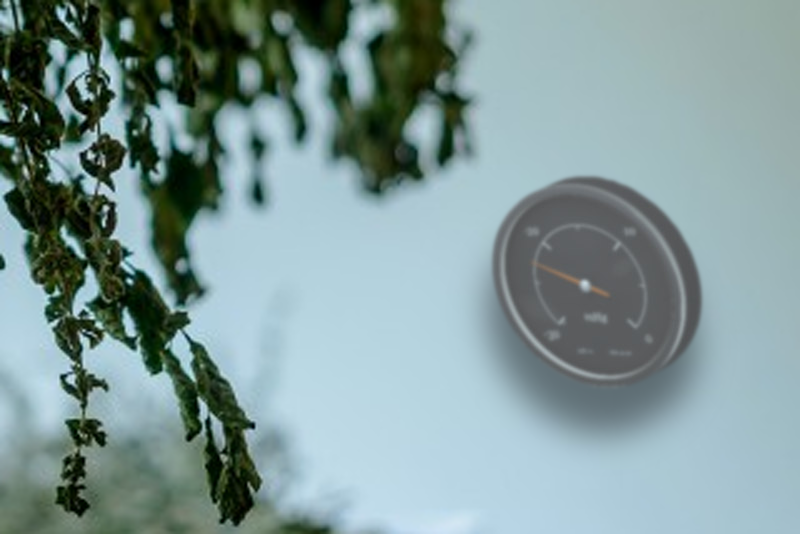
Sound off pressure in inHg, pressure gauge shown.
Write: -22.5 inHg
